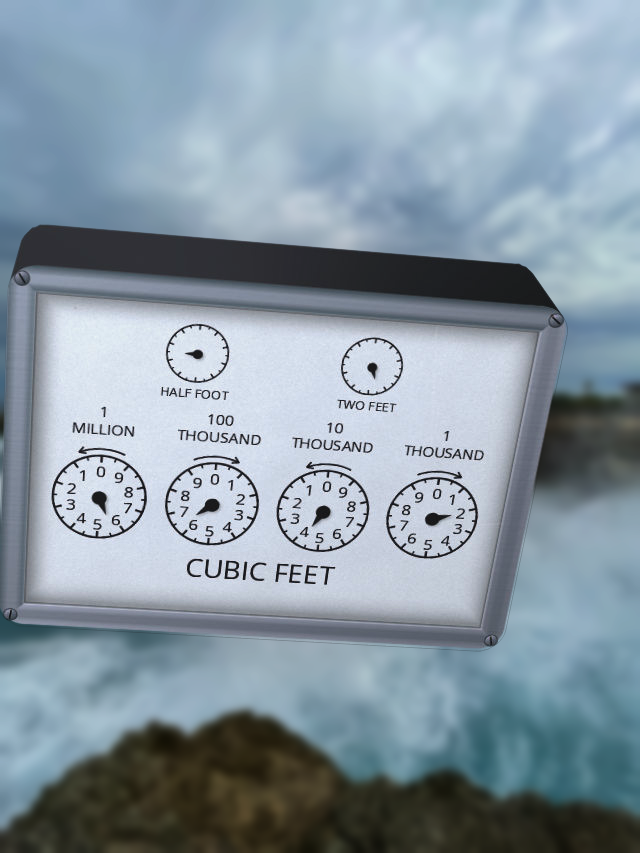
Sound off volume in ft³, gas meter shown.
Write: 564200 ft³
